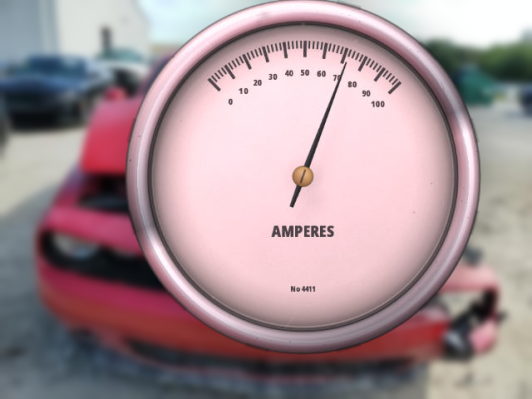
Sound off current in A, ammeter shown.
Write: 72 A
